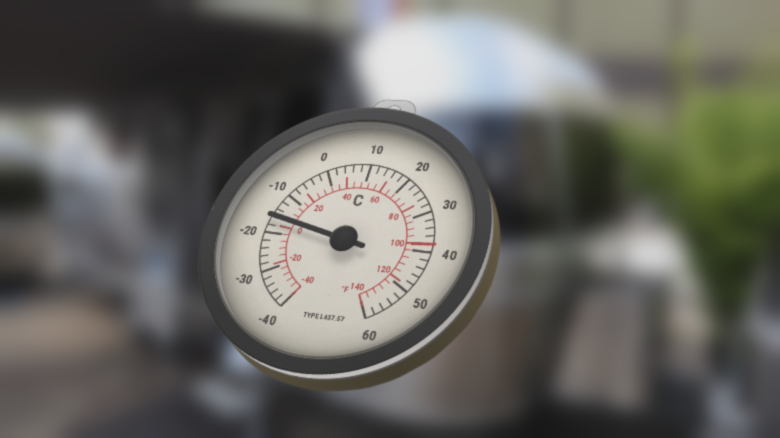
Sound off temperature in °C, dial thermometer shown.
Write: -16 °C
